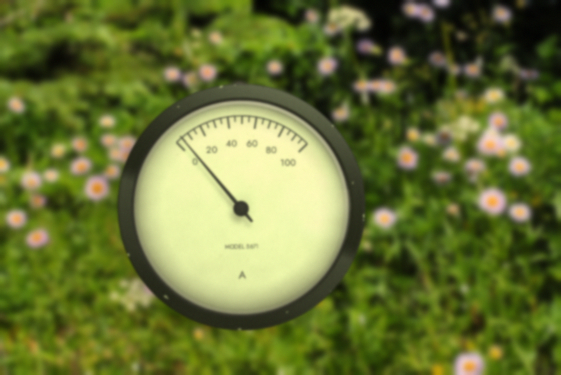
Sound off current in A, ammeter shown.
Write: 5 A
